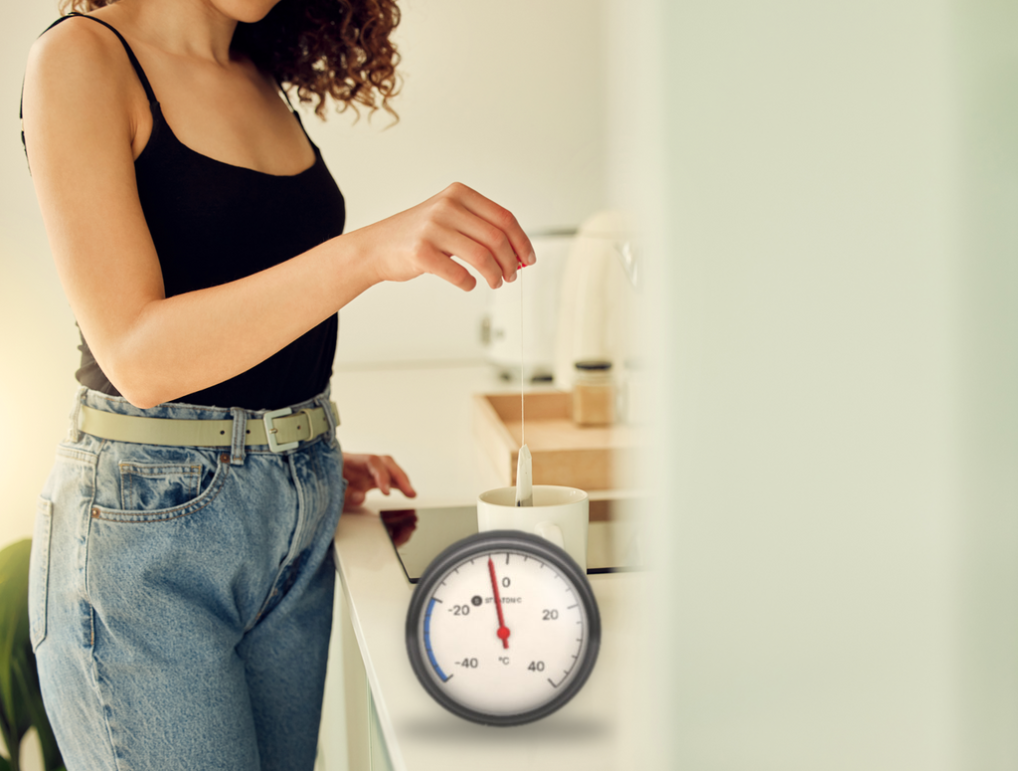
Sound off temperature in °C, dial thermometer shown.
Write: -4 °C
